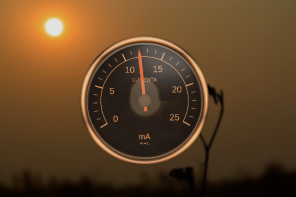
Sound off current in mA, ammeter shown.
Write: 12 mA
